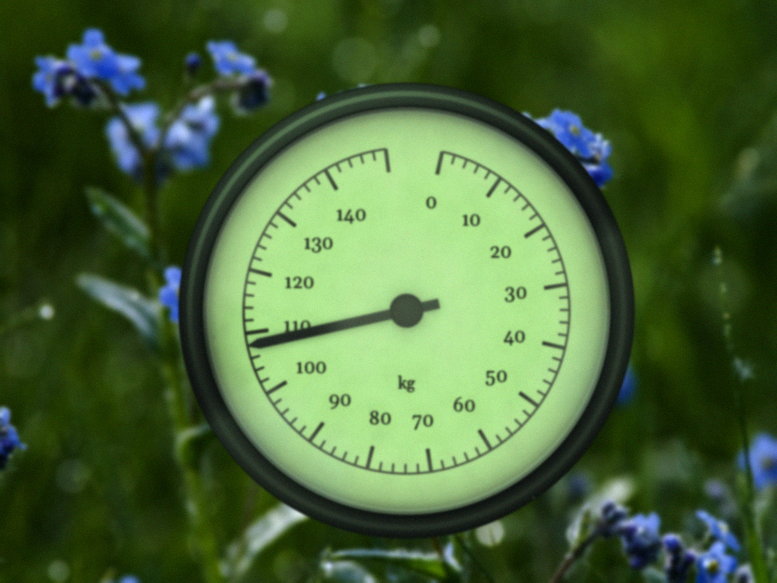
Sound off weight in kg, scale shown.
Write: 108 kg
